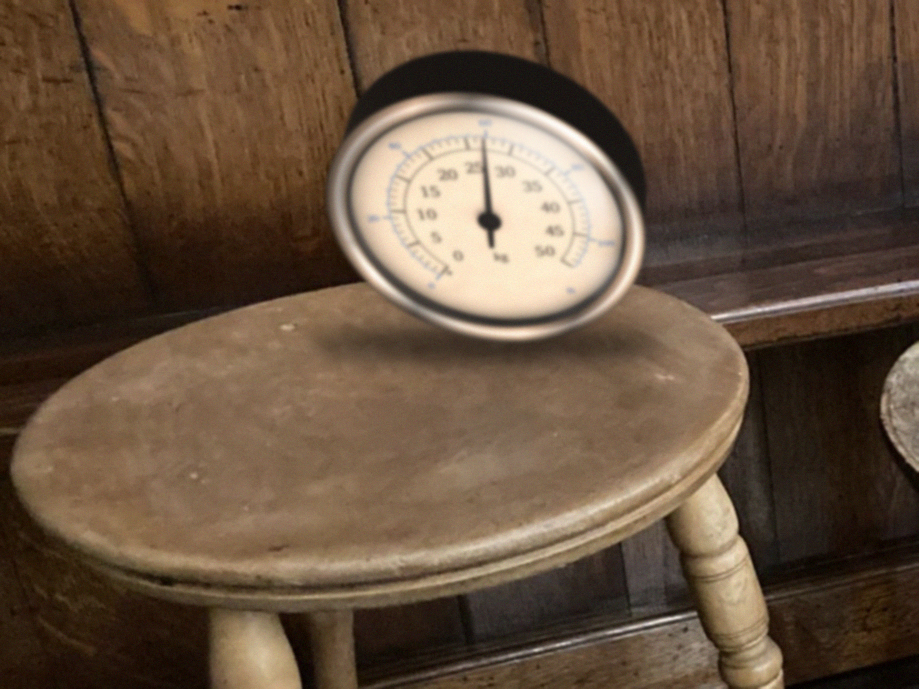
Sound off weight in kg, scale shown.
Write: 27 kg
